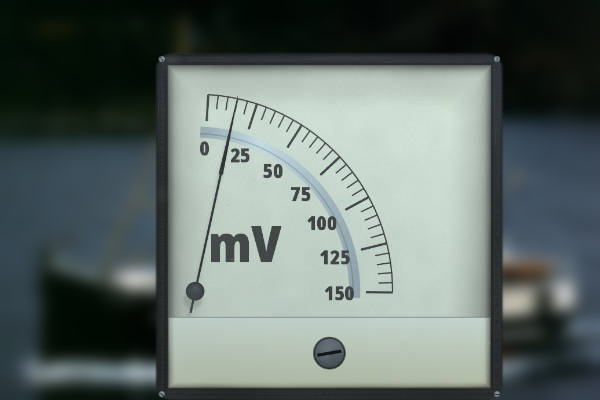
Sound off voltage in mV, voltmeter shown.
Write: 15 mV
